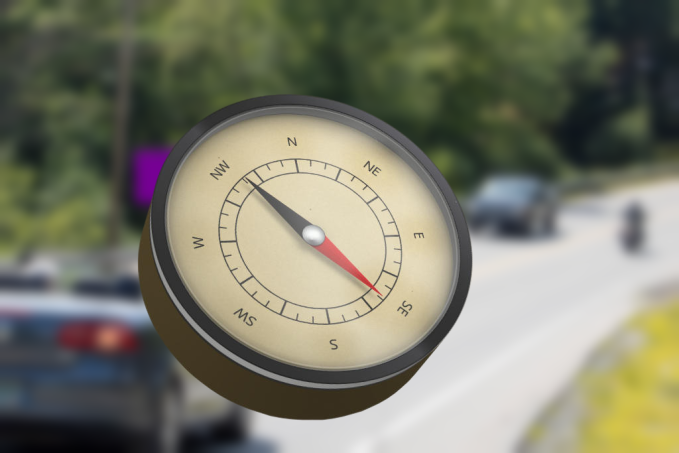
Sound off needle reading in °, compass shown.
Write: 140 °
